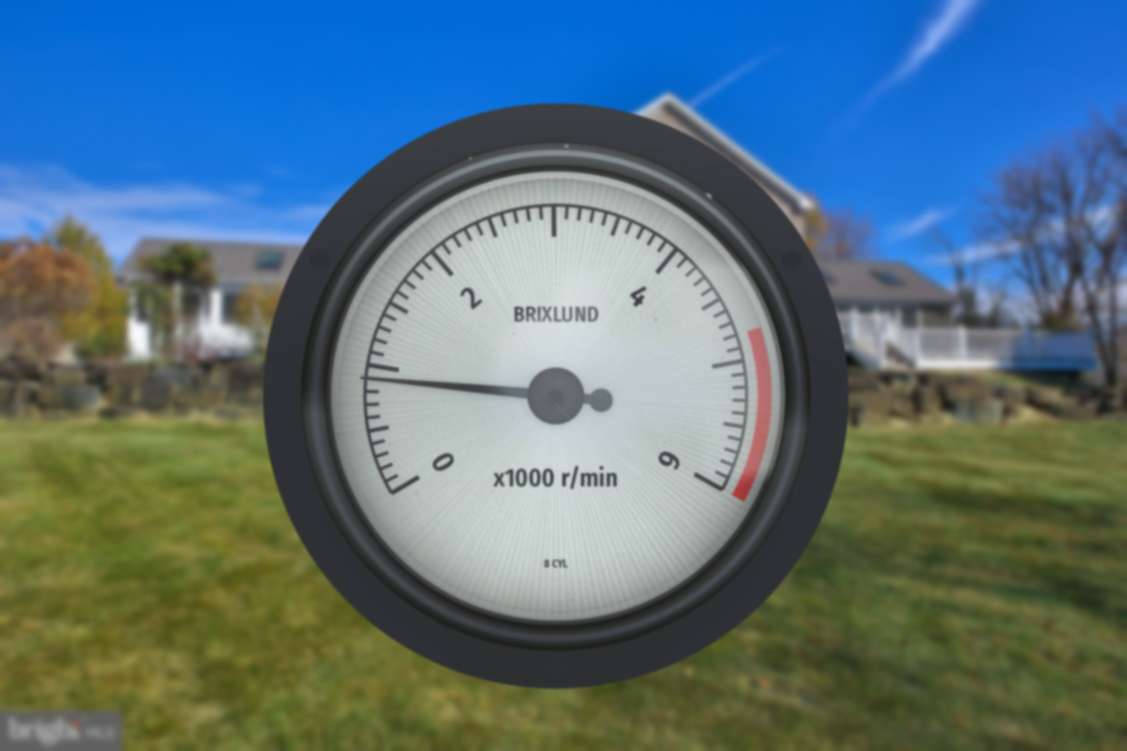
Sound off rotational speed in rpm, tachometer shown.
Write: 900 rpm
